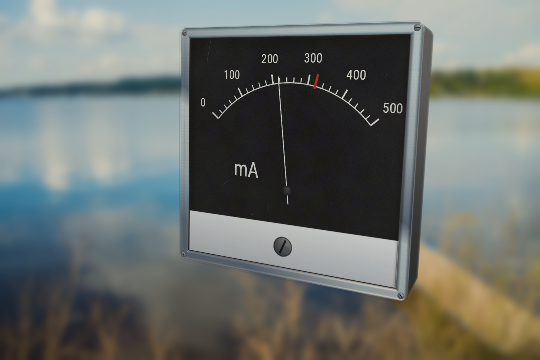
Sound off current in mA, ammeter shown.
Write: 220 mA
